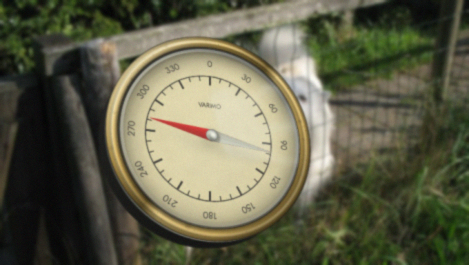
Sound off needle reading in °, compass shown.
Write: 280 °
